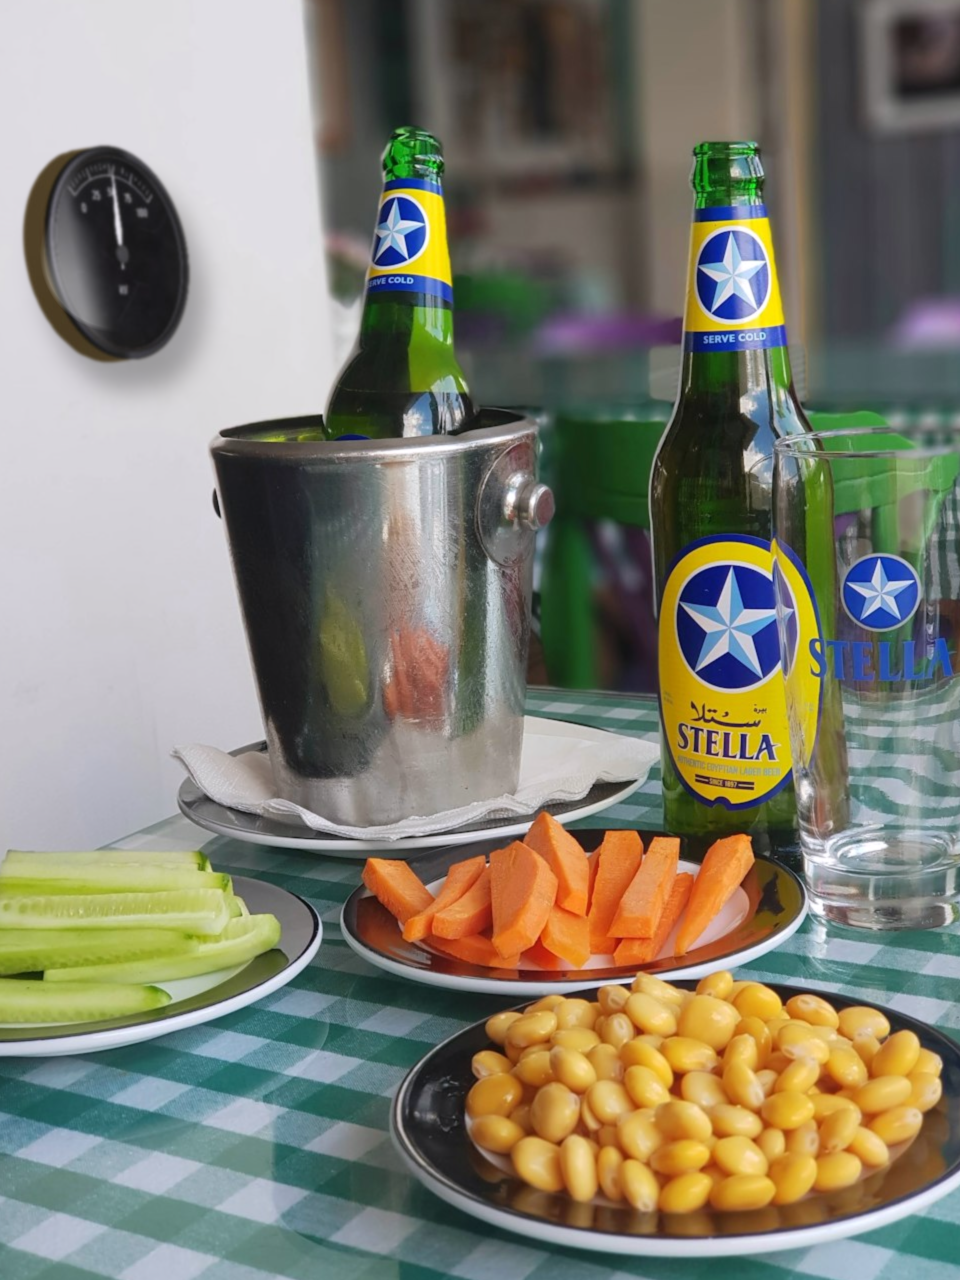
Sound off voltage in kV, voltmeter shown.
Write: 50 kV
